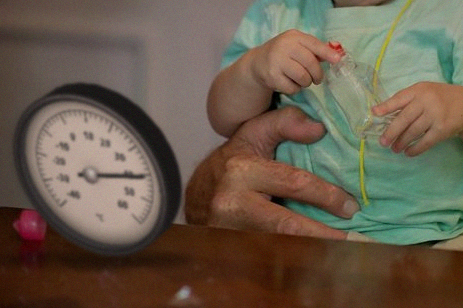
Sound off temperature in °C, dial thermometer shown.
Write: 40 °C
